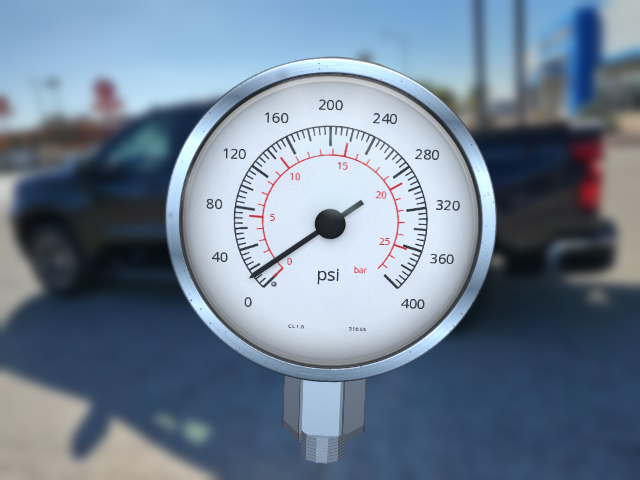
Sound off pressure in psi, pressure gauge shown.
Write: 15 psi
